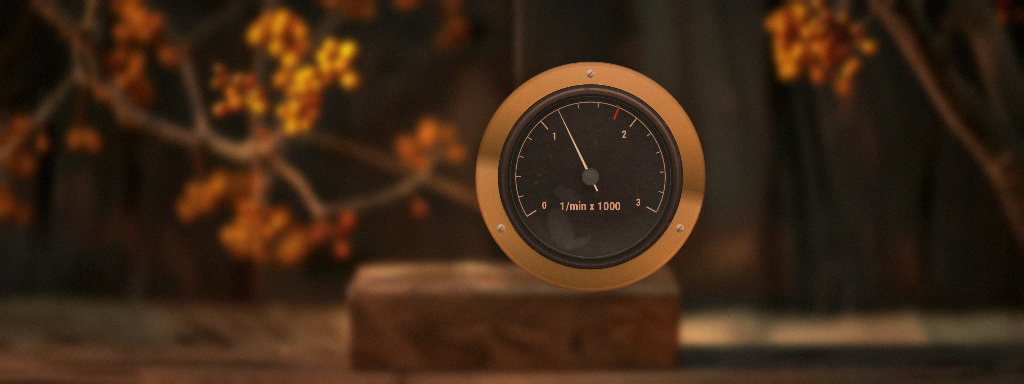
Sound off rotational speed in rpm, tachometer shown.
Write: 1200 rpm
